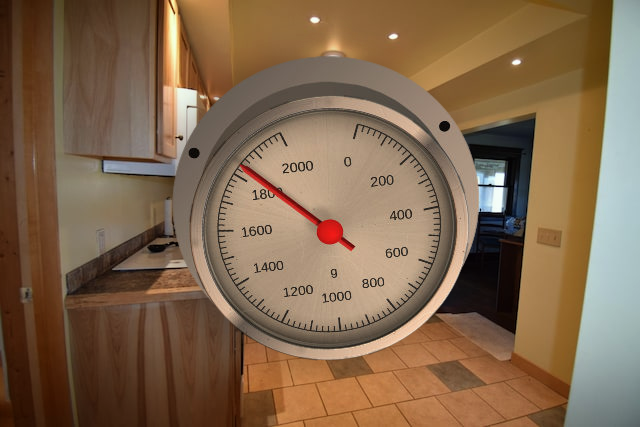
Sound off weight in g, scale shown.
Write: 1840 g
